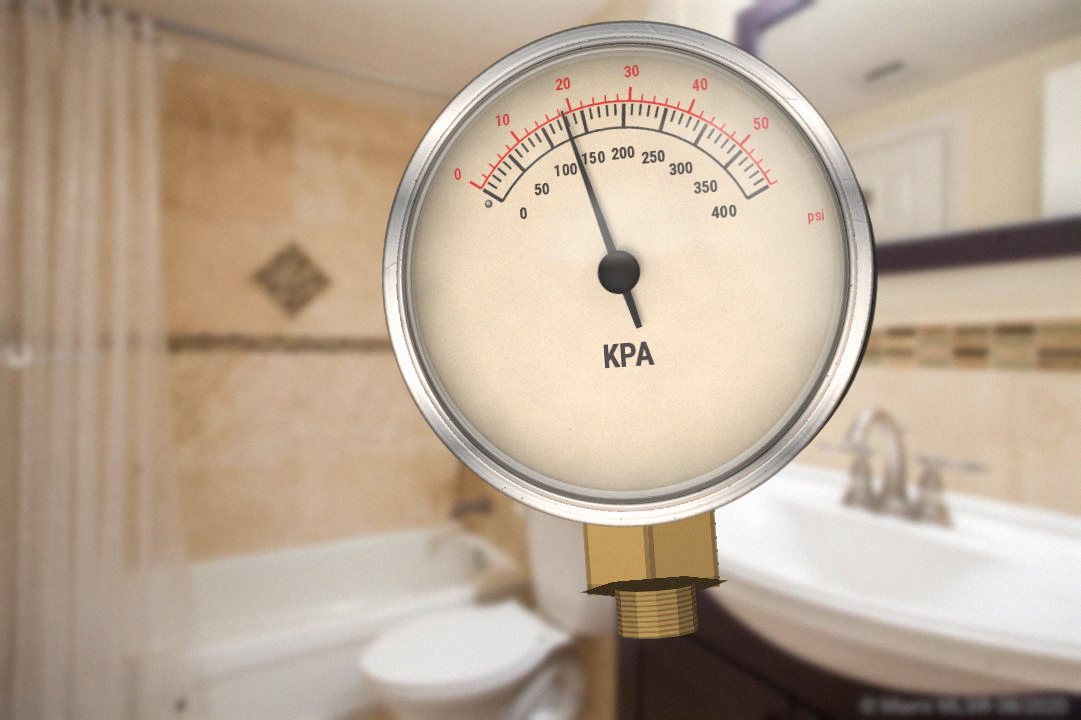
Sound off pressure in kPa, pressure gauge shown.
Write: 130 kPa
